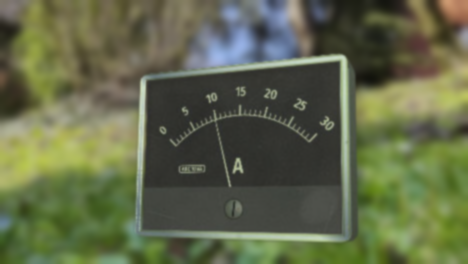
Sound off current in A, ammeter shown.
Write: 10 A
